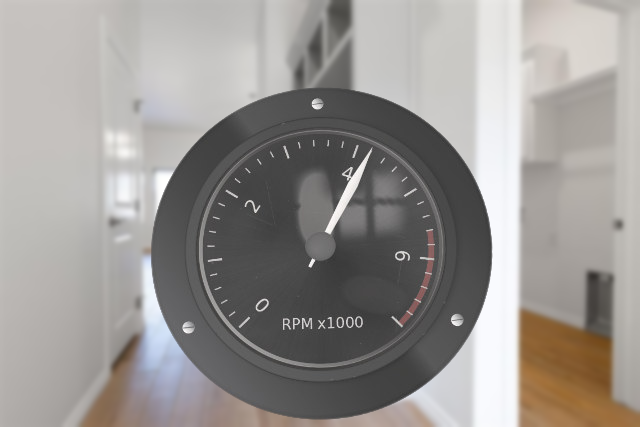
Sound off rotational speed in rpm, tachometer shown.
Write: 4200 rpm
